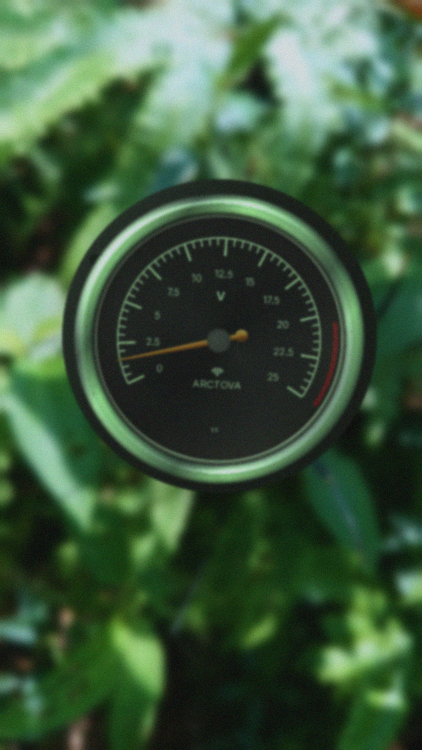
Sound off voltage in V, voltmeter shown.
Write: 1.5 V
